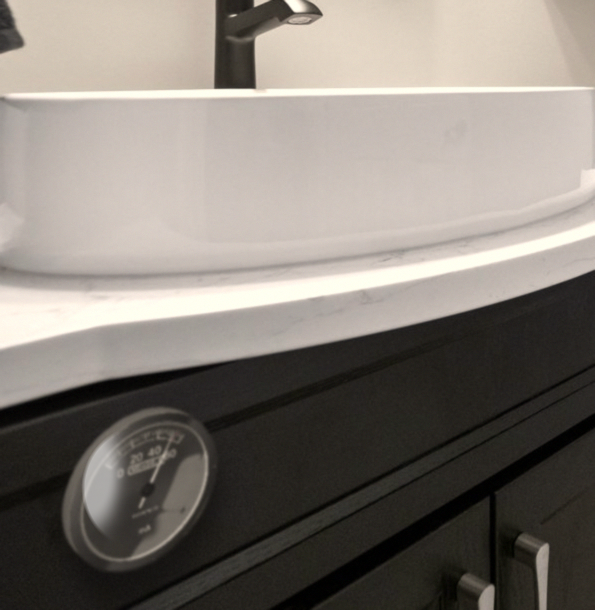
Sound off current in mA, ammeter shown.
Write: 50 mA
